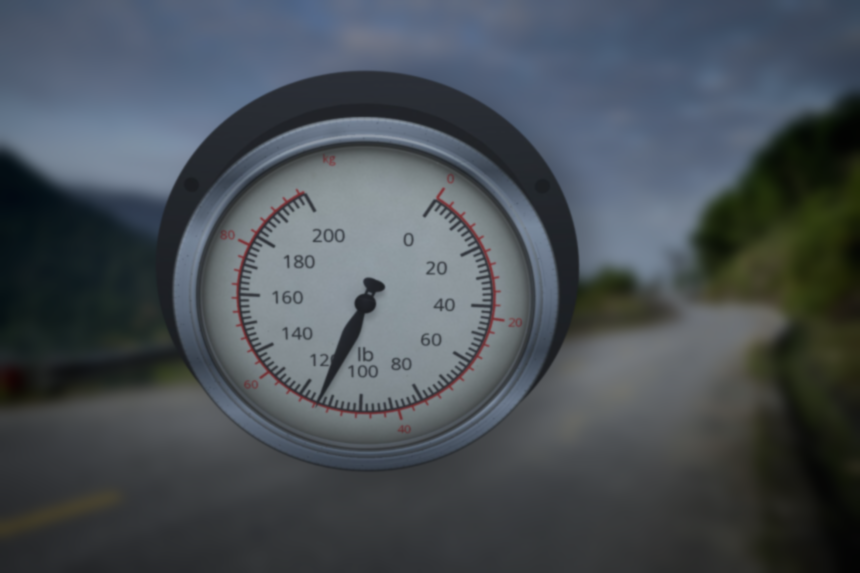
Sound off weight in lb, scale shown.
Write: 114 lb
